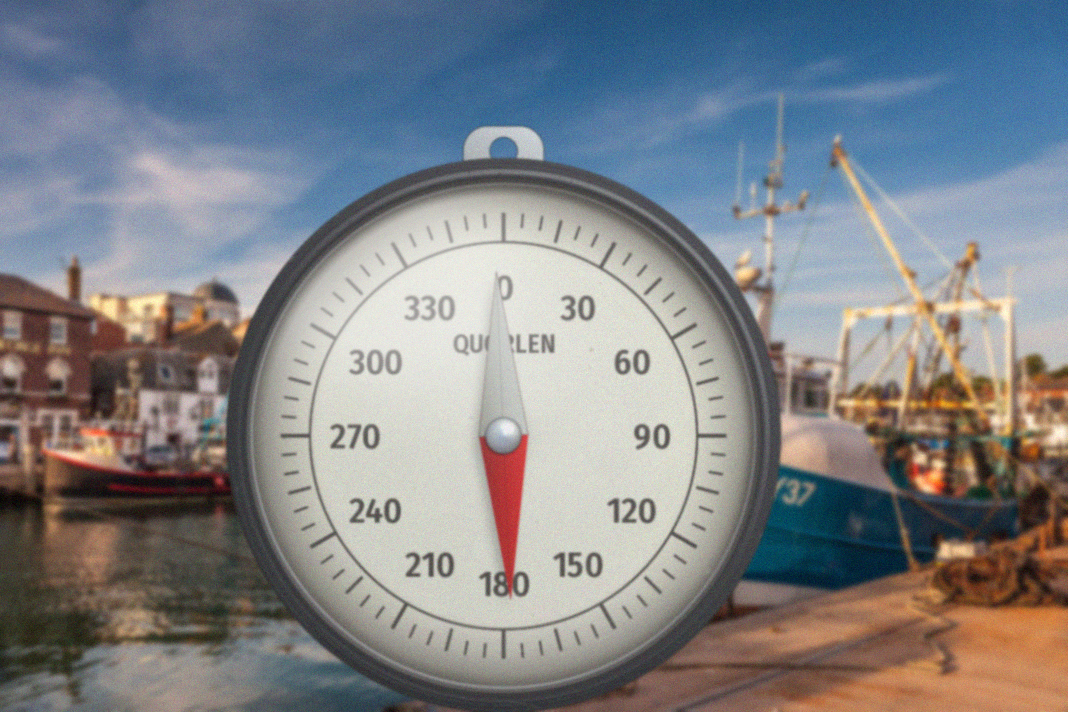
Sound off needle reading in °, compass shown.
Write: 177.5 °
